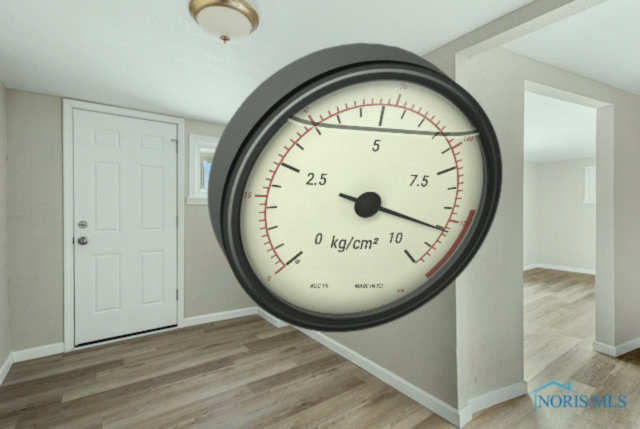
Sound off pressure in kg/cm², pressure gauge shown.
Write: 9 kg/cm²
